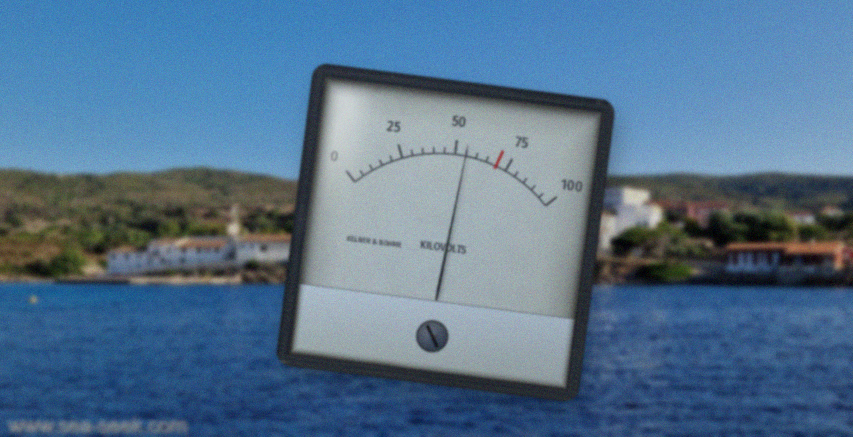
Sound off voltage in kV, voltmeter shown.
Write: 55 kV
